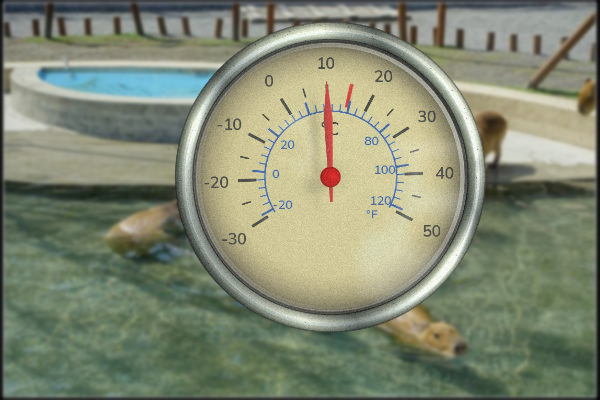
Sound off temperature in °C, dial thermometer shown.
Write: 10 °C
